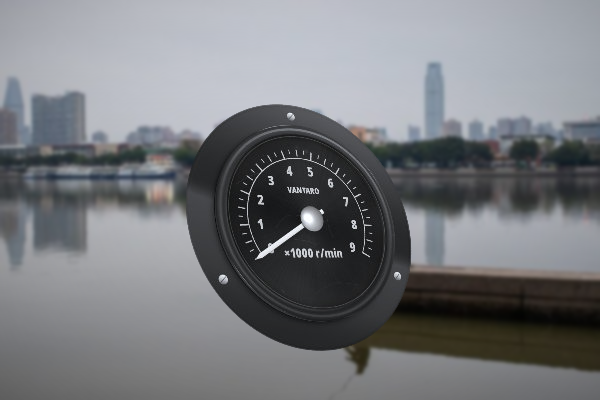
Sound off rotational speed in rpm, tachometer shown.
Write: 0 rpm
